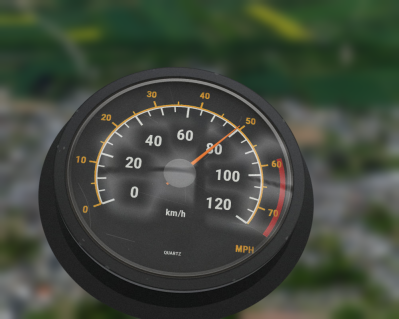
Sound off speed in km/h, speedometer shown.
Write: 80 km/h
